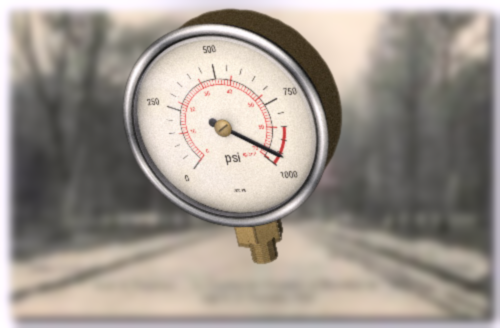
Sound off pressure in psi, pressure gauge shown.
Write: 950 psi
